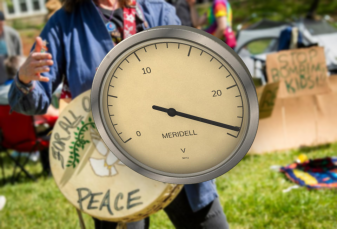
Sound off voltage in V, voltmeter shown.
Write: 24 V
